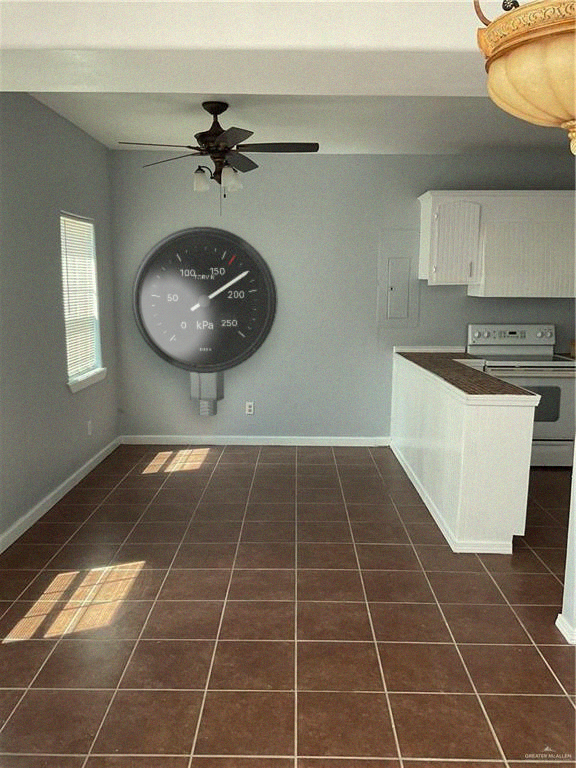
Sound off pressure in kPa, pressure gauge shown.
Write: 180 kPa
